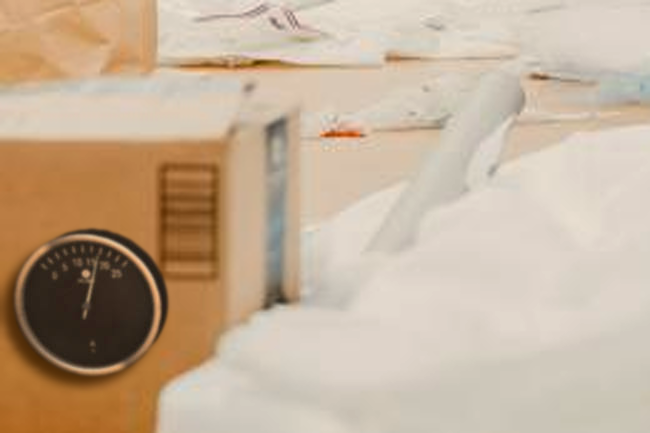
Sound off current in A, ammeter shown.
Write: 17.5 A
